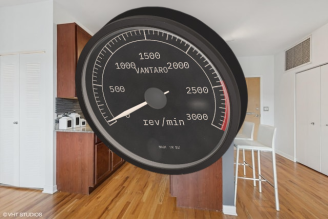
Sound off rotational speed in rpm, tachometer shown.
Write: 50 rpm
